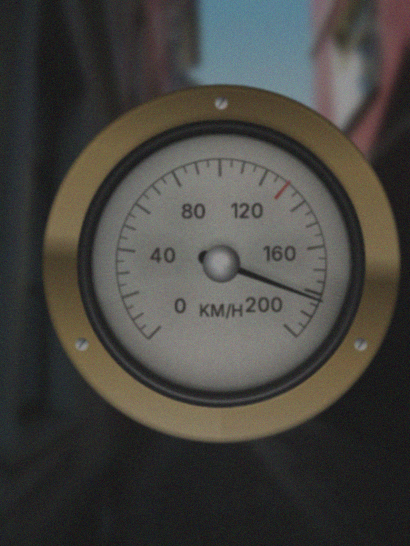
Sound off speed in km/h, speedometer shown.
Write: 182.5 km/h
